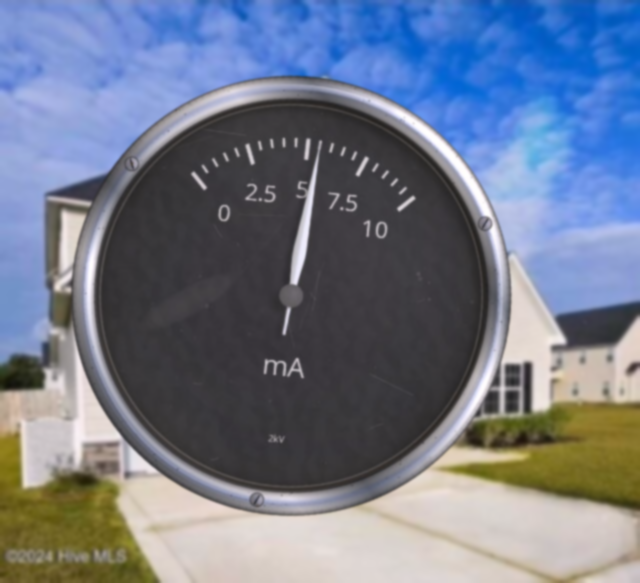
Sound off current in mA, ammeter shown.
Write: 5.5 mA
